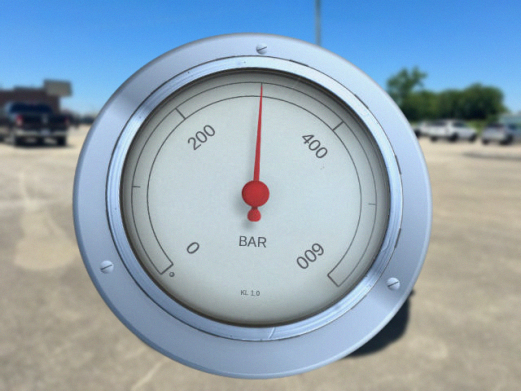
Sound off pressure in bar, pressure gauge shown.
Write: 300 bar
